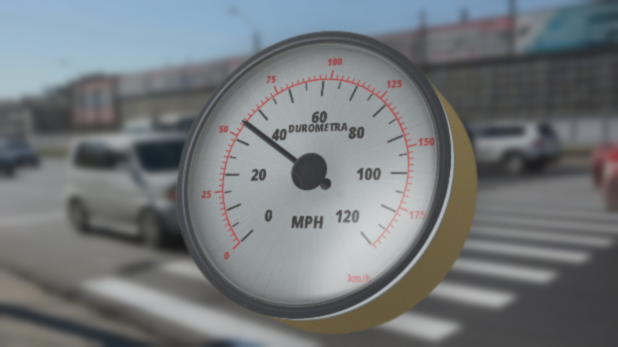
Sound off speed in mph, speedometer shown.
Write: 35 mph
